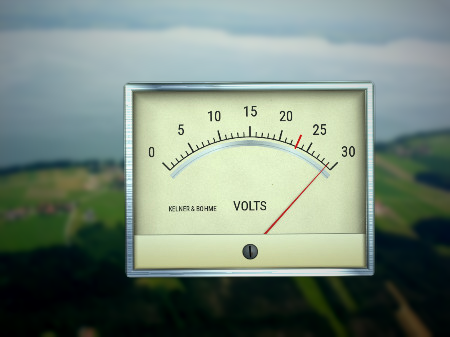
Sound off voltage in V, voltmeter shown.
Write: 29 V
